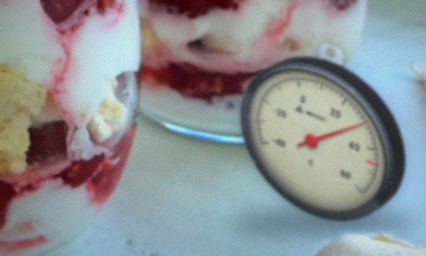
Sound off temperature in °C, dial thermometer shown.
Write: 30 °C
